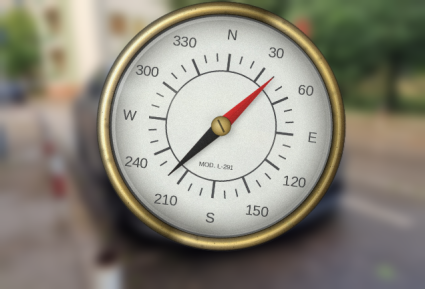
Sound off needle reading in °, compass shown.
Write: 40 °
